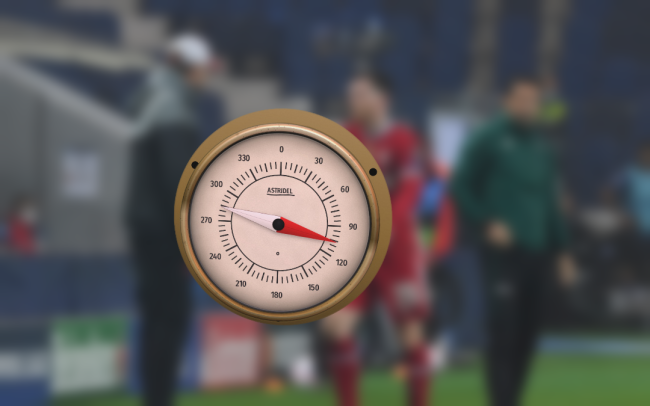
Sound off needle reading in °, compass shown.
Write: 105 °
